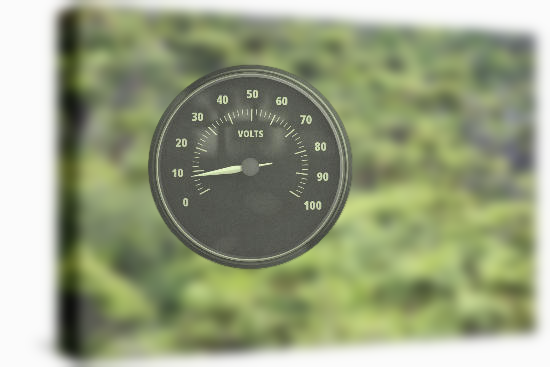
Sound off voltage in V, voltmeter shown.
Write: 8 V
